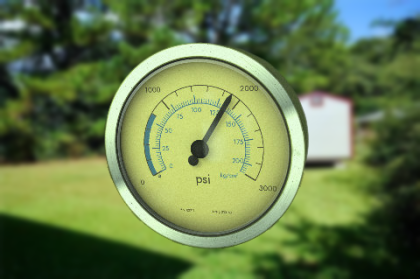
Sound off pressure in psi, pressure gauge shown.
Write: 1900 psi
